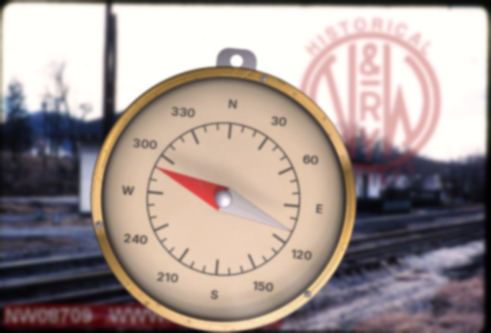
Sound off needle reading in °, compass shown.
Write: 290 °
